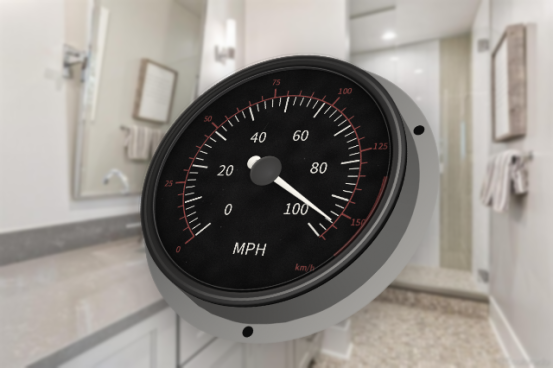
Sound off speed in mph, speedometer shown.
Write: 96 mph
